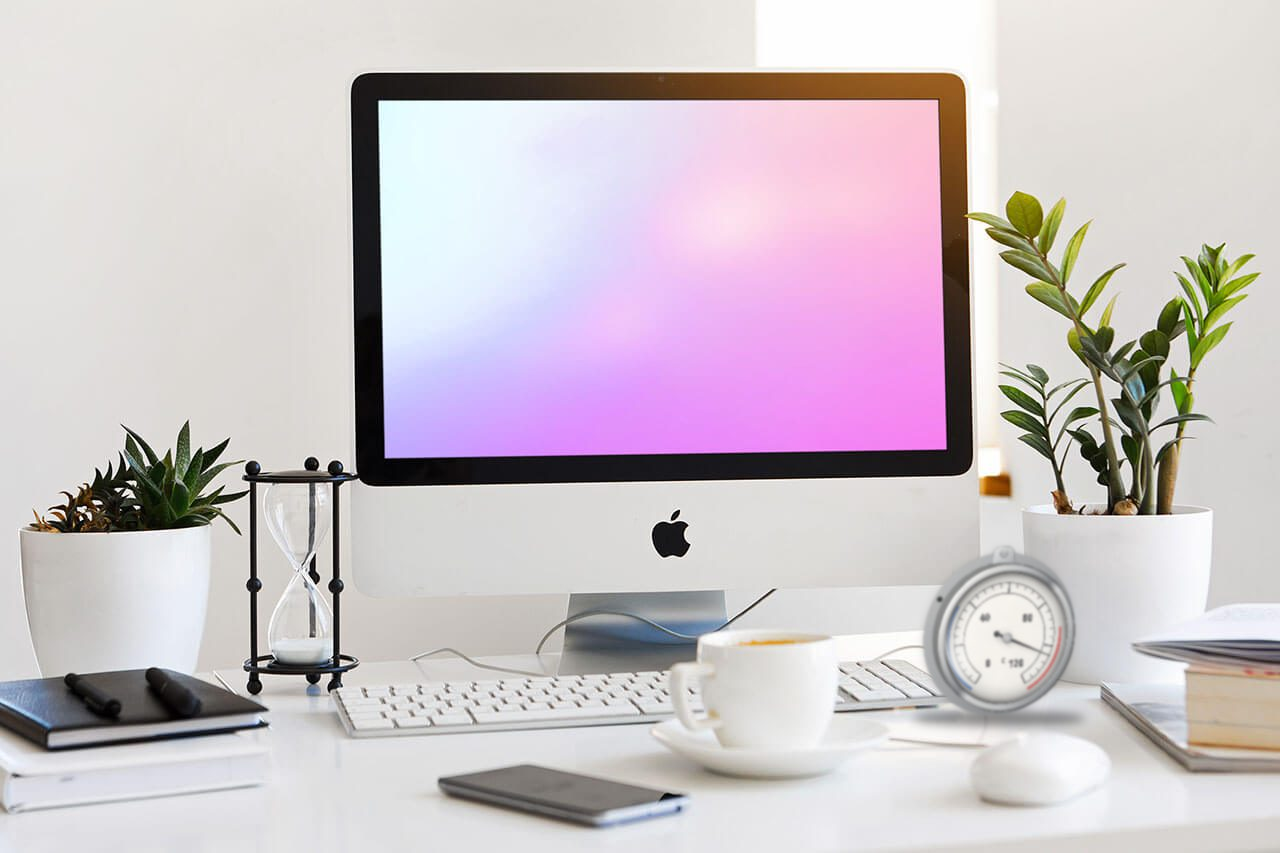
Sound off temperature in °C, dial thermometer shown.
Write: 104 °C
